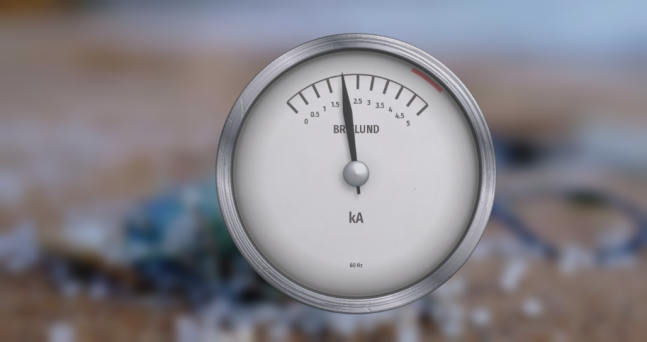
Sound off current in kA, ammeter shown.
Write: 2 kA
